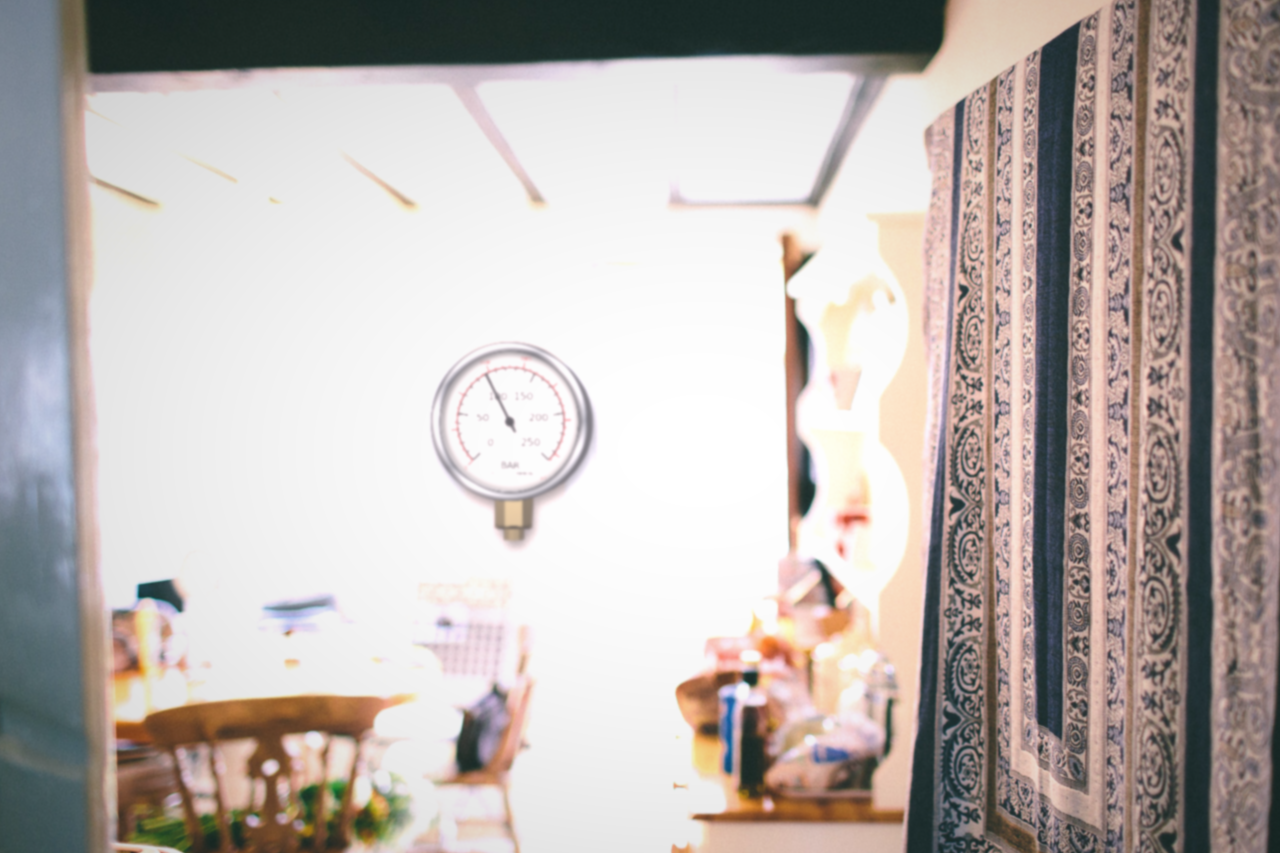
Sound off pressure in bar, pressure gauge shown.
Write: 100 bar
